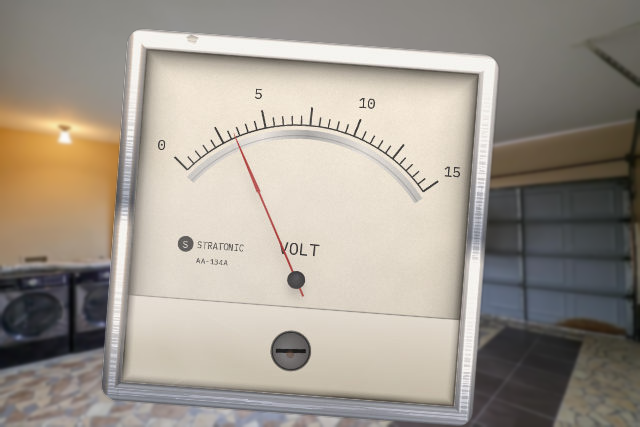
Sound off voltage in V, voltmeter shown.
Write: 3.25 V
